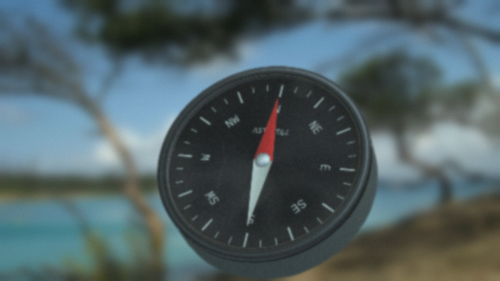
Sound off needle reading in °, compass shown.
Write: 0 °
